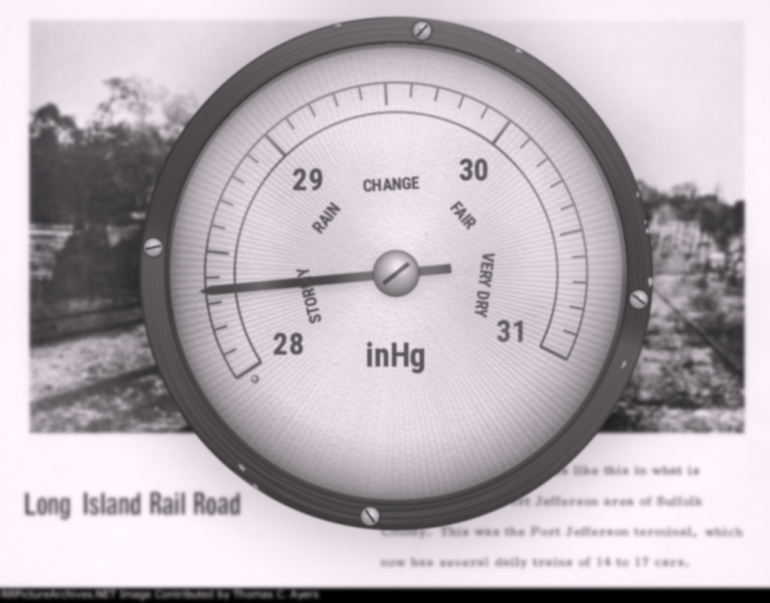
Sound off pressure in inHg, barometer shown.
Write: 28.35 inHg
